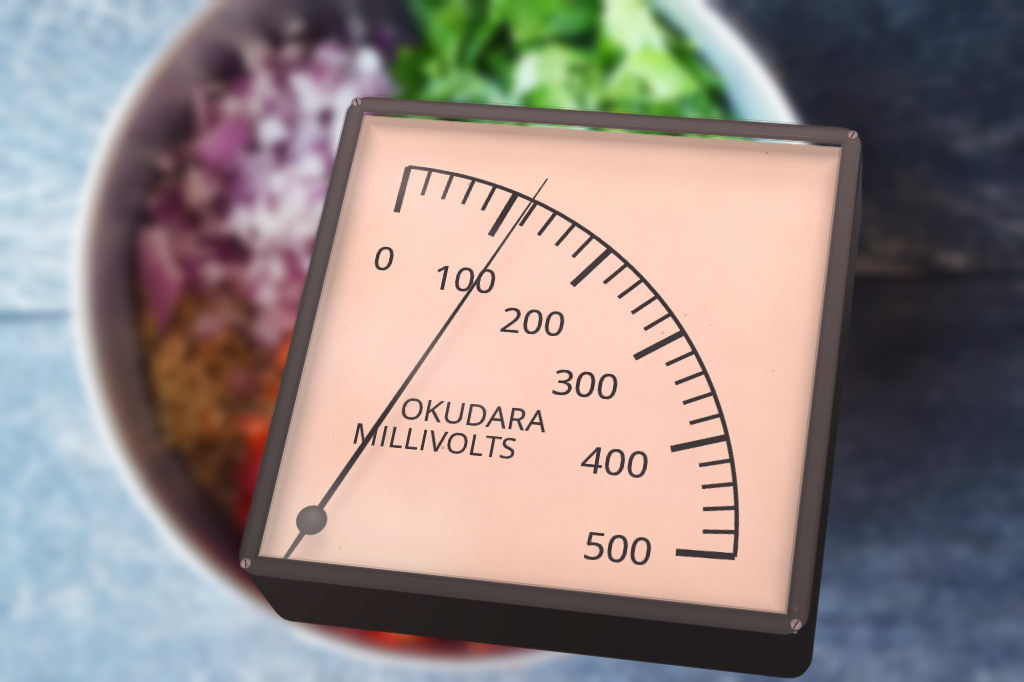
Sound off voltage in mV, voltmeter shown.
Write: 120 mV
